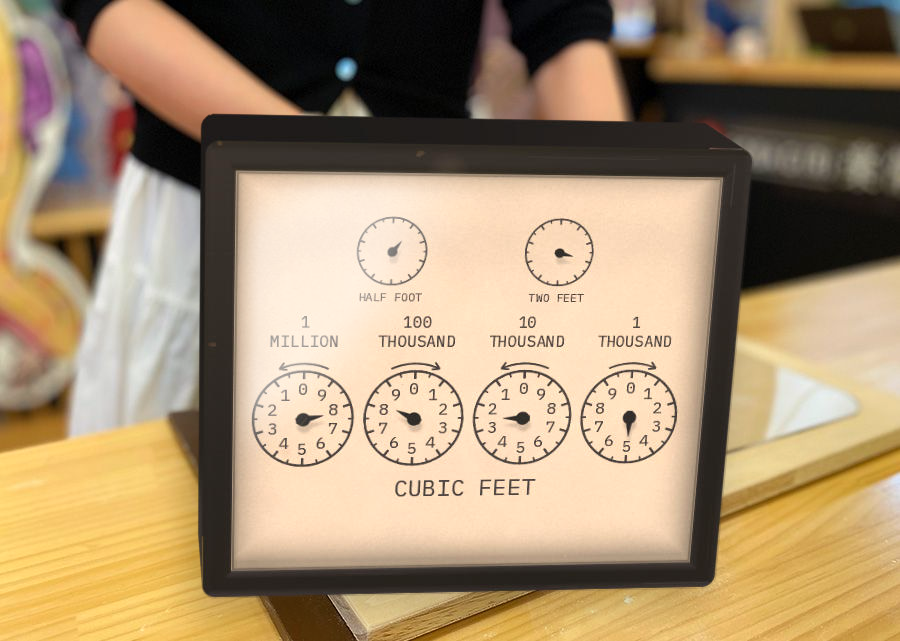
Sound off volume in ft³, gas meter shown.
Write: 782500 ft³
